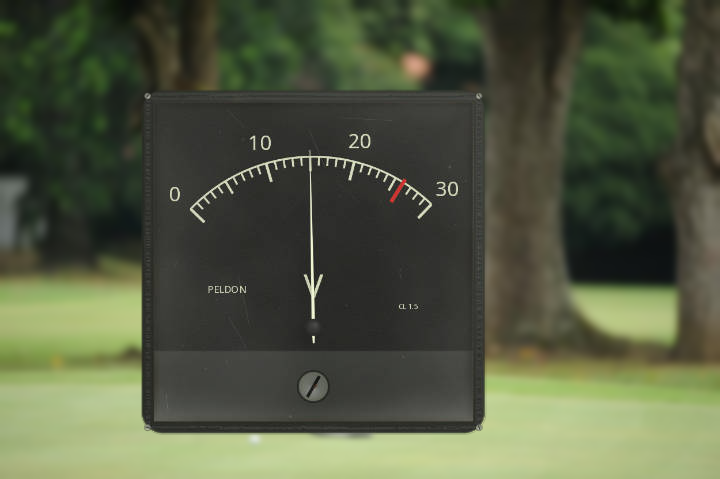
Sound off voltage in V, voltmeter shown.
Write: 15 V
